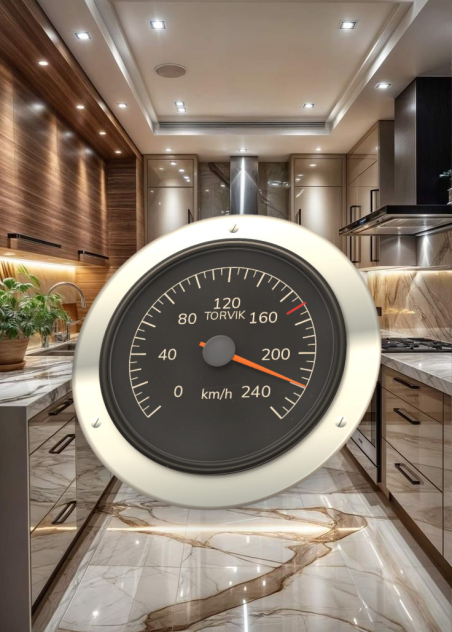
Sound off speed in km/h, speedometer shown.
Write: 220 km/h
